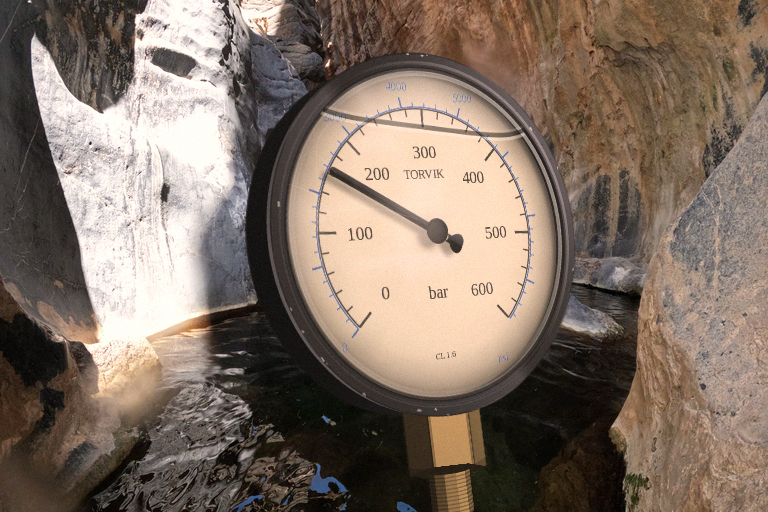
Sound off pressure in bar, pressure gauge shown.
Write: 160 bar
